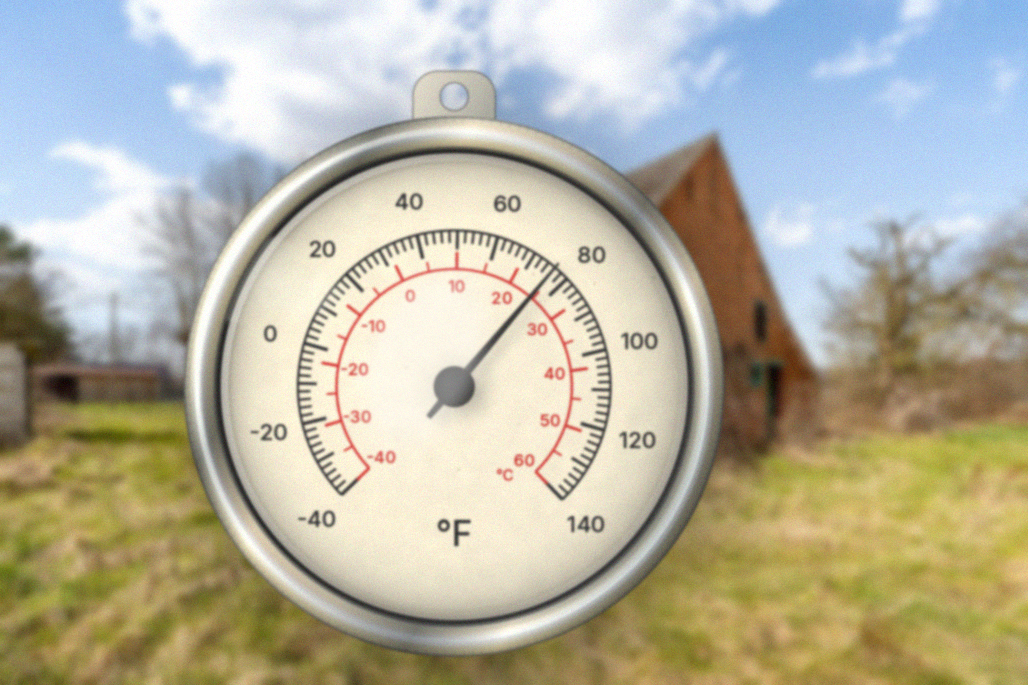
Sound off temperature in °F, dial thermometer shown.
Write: 76 °F
